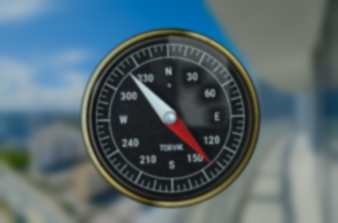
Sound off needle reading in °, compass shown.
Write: 140 °
